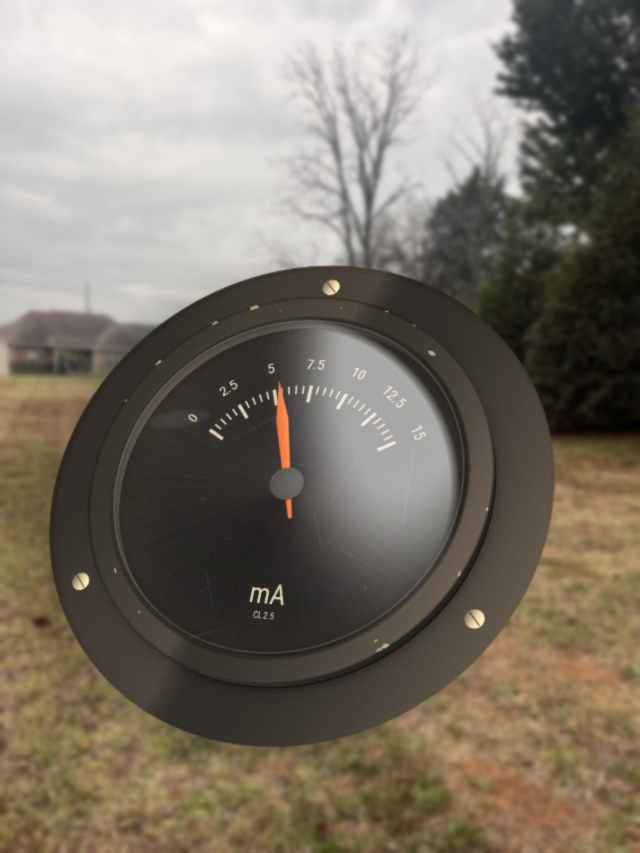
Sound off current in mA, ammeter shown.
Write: 5.5 mA
